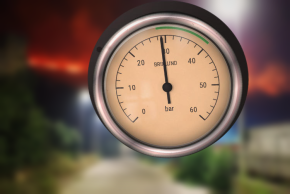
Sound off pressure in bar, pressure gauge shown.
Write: 29 bar
